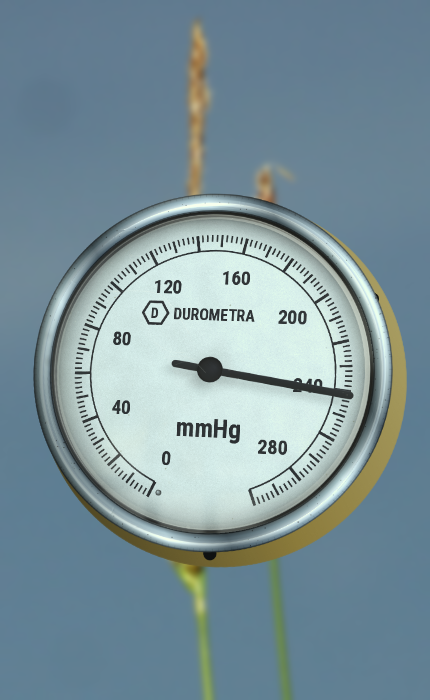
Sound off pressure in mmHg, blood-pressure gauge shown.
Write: 242 mmHg
